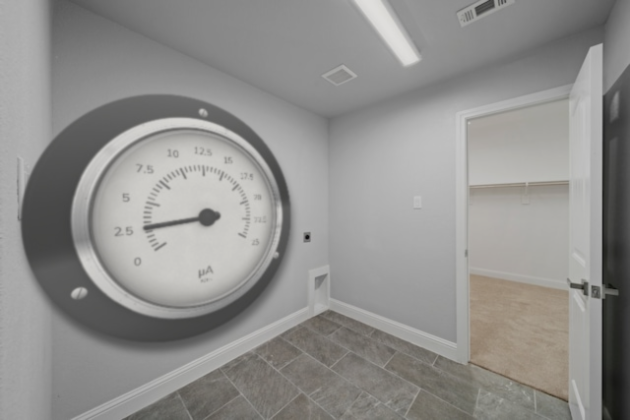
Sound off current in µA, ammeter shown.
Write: 2.5 µA
